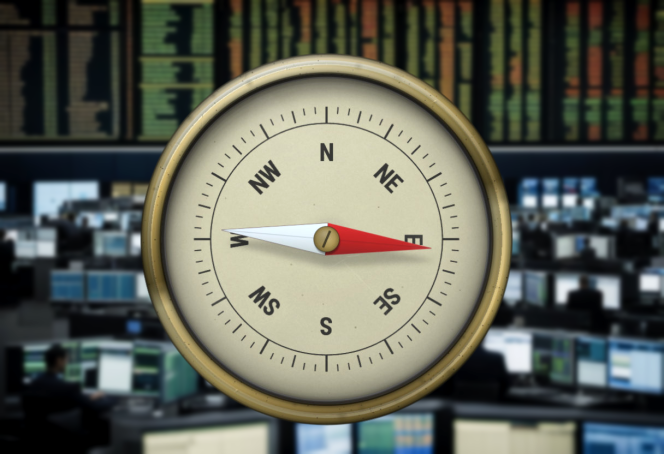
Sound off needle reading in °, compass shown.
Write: 95 °
